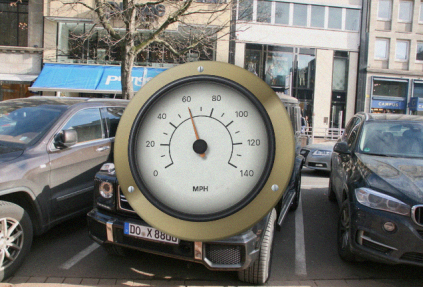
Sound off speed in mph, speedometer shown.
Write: 60 mph
